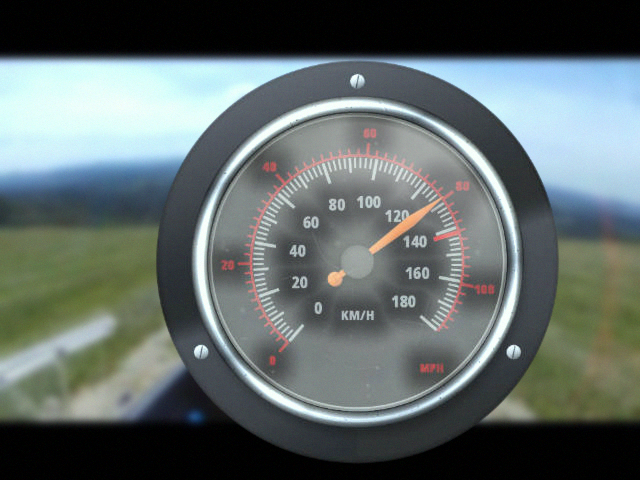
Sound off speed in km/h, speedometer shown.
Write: 128 km/h
